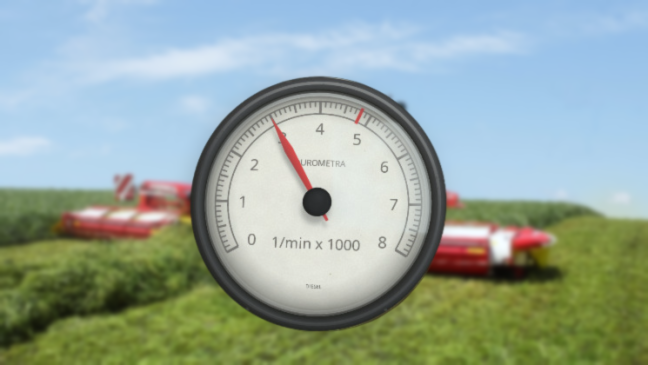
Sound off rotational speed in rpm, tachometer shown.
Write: 3000 rpm
